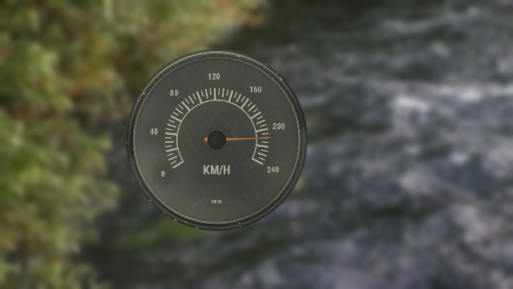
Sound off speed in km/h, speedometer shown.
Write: 210 km/h
